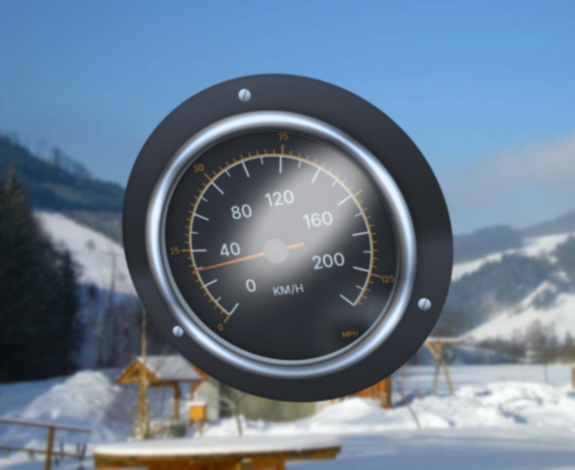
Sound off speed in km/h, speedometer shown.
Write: 30 km/h
